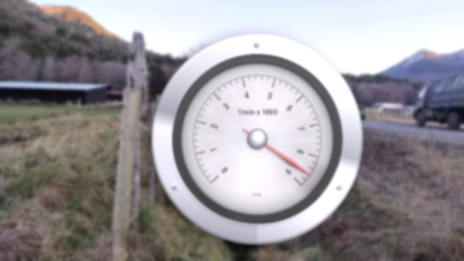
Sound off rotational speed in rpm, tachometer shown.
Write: 8600 rpm
